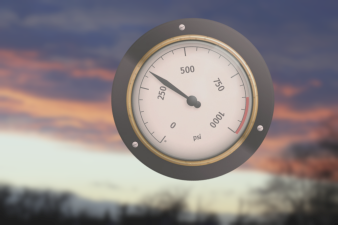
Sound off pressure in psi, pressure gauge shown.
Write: 325 psi
